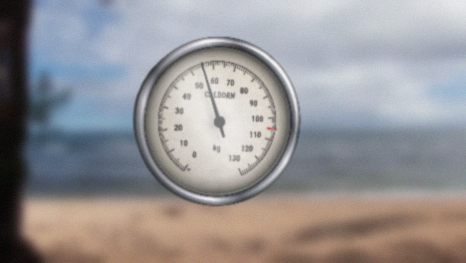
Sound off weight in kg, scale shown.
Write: 55 kg
